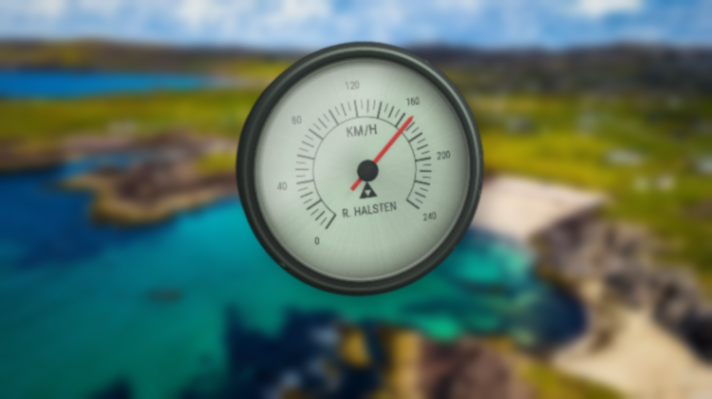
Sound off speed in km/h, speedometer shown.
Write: 165 km/h
